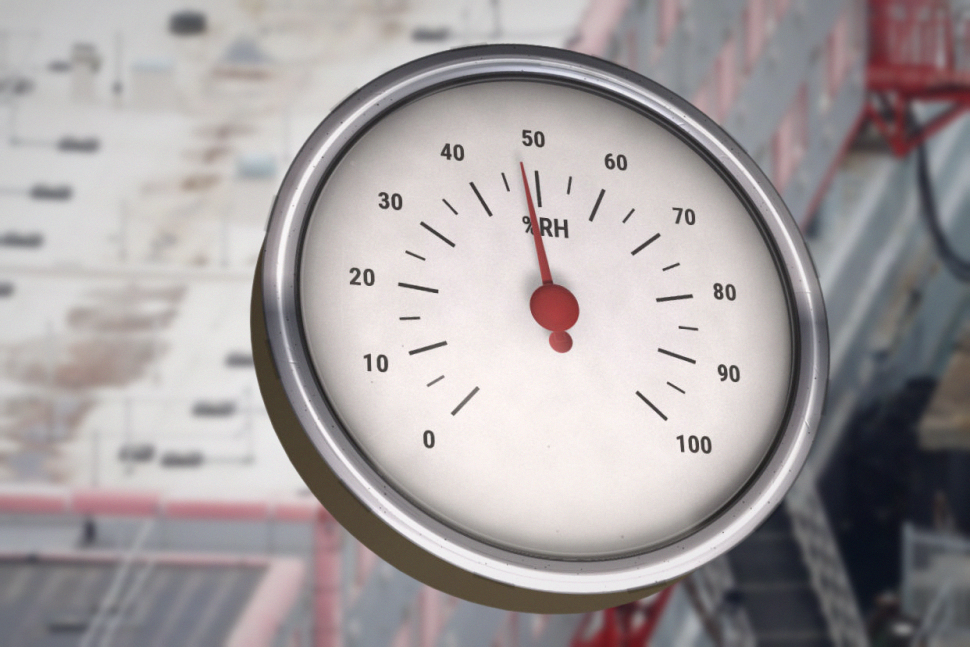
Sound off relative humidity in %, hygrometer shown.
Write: 47.5 %
